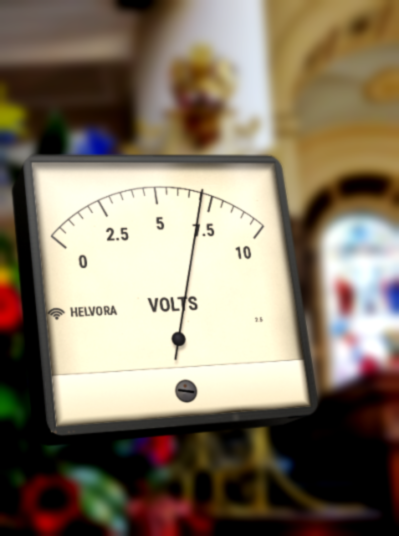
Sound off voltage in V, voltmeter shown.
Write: 7 V
